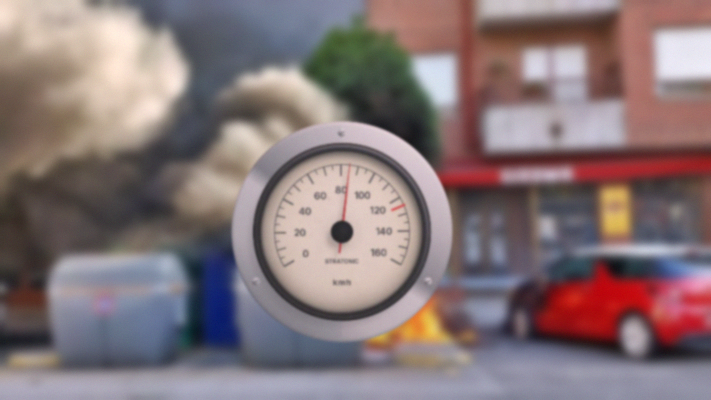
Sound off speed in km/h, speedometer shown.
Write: 85 km/h
